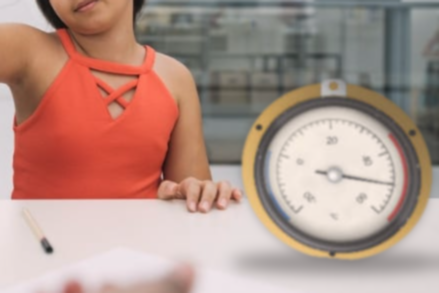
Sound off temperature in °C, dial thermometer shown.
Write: 50 °C
